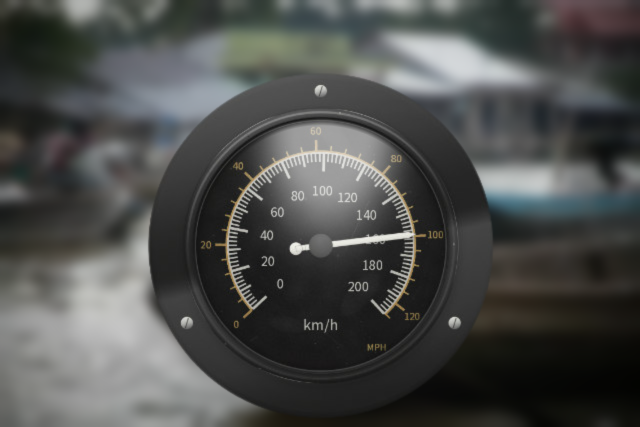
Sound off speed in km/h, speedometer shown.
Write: 160 km/h
